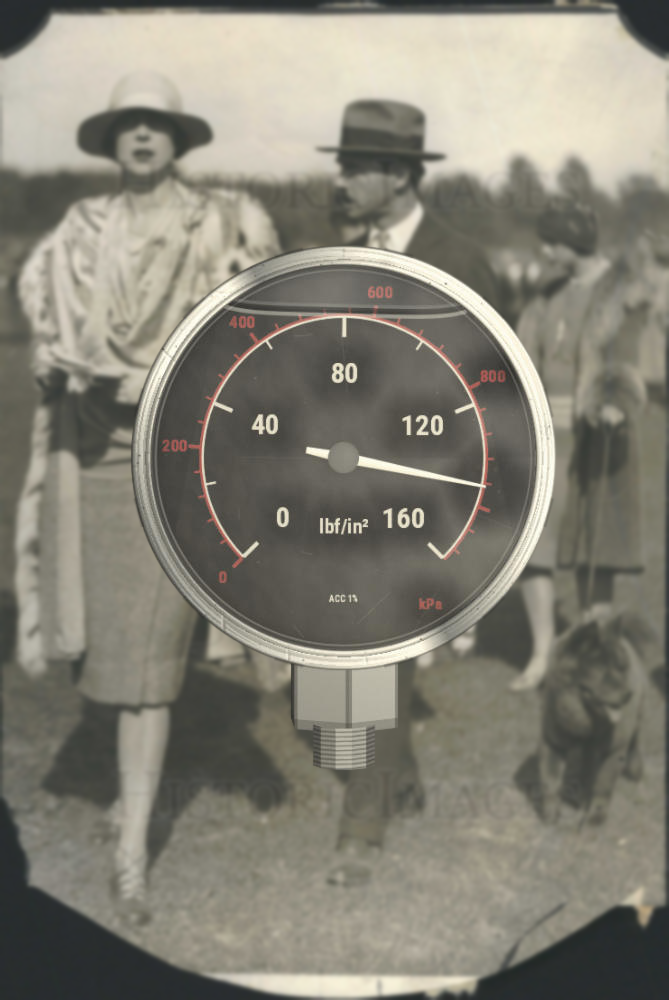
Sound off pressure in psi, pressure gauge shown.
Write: 140 psi
